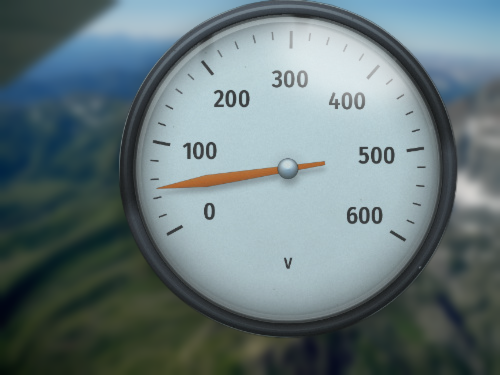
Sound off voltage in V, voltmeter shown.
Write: 50 V
